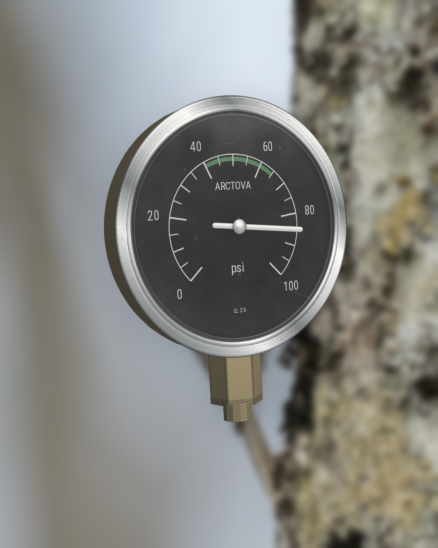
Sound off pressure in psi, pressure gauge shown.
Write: 85 psi
